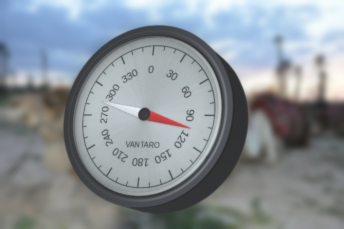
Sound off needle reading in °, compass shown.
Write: 105 °
